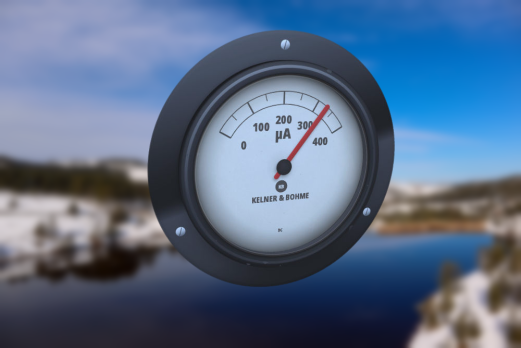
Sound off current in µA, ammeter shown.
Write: 325 µA
